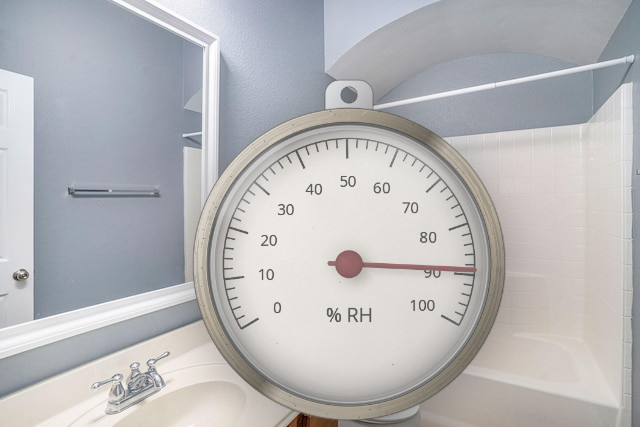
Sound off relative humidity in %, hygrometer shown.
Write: 89 %
